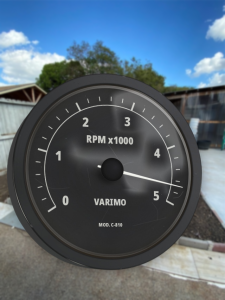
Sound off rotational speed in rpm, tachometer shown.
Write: 4700 rpm
